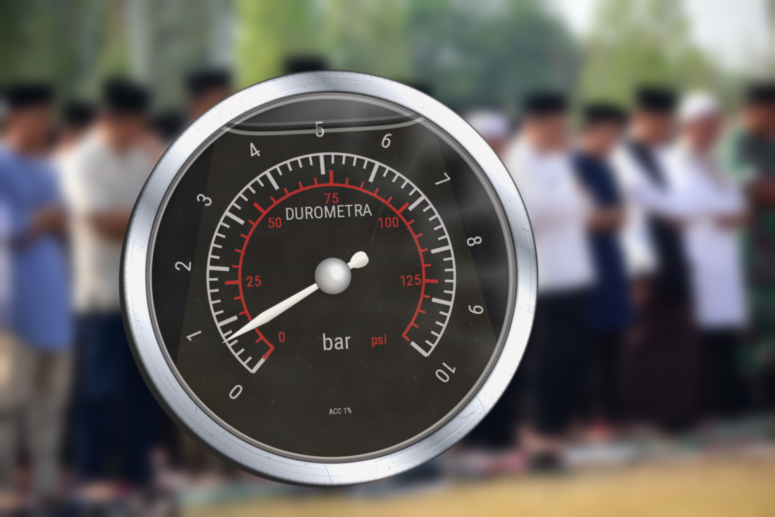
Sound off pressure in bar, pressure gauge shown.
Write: 0.7 bar
